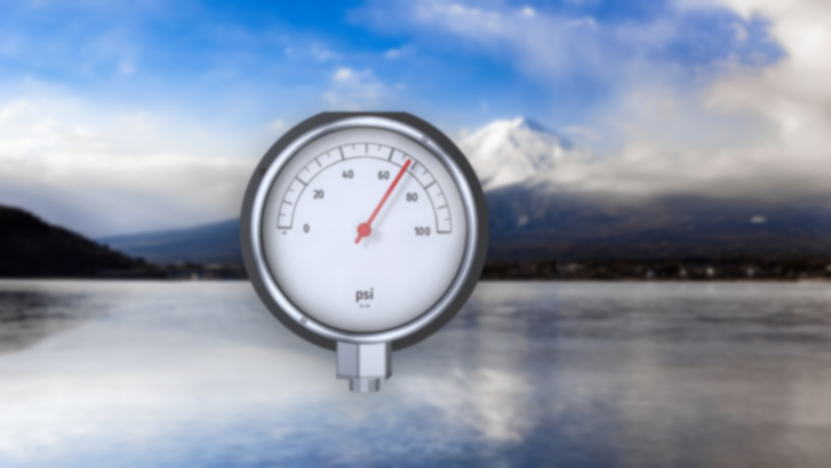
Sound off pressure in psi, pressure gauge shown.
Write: 67.5 psi
